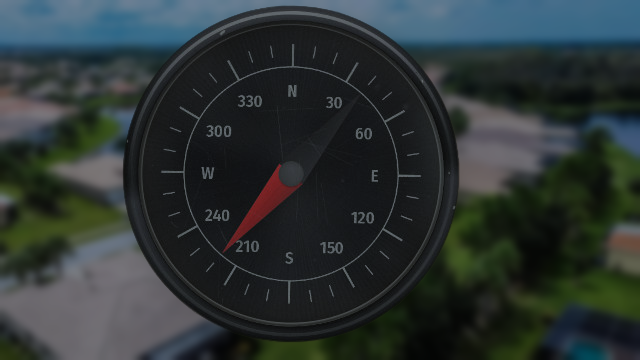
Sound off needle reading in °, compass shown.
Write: 220 °
